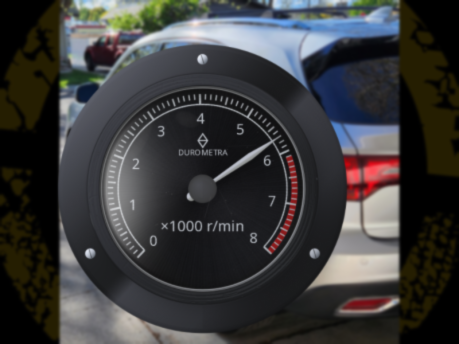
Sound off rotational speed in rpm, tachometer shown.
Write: 5700 rpm
